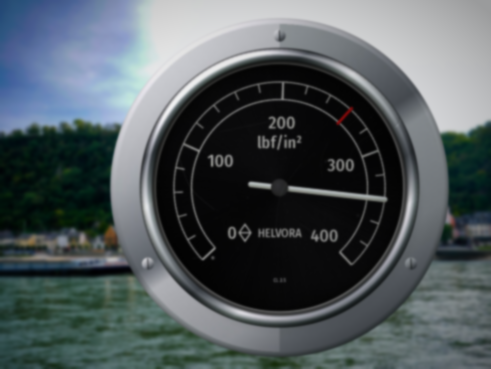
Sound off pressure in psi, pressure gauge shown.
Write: 340 psi
